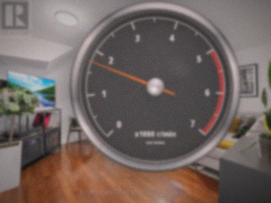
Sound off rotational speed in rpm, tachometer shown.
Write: 1750 rpm
